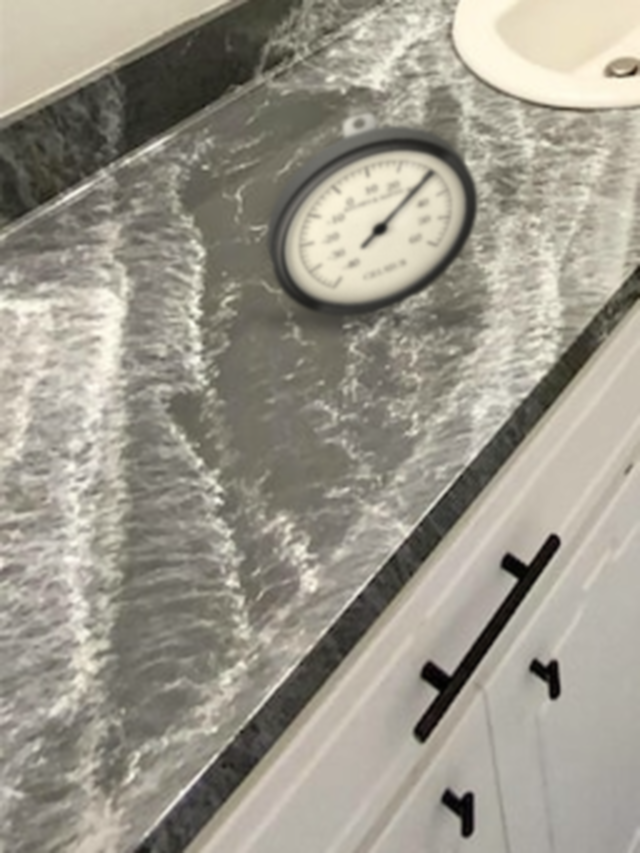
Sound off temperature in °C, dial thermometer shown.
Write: 30 °C
